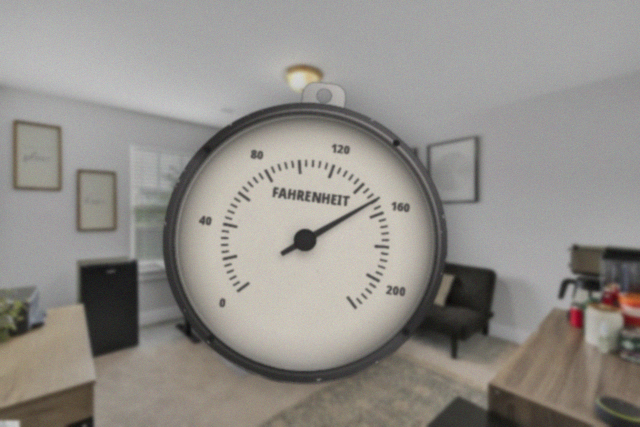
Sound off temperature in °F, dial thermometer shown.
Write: 152 °F
